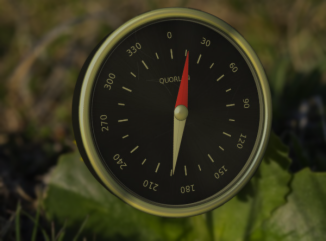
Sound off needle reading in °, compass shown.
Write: 15 °
